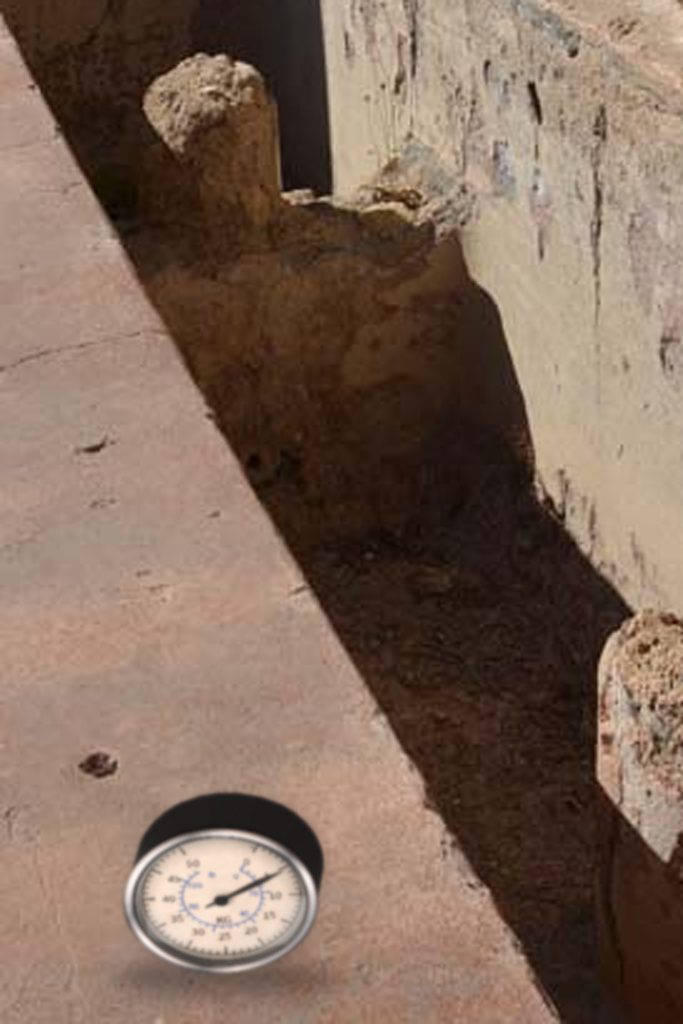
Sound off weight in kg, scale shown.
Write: 5 kg
